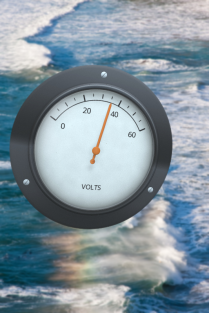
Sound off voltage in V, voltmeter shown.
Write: 35 V
